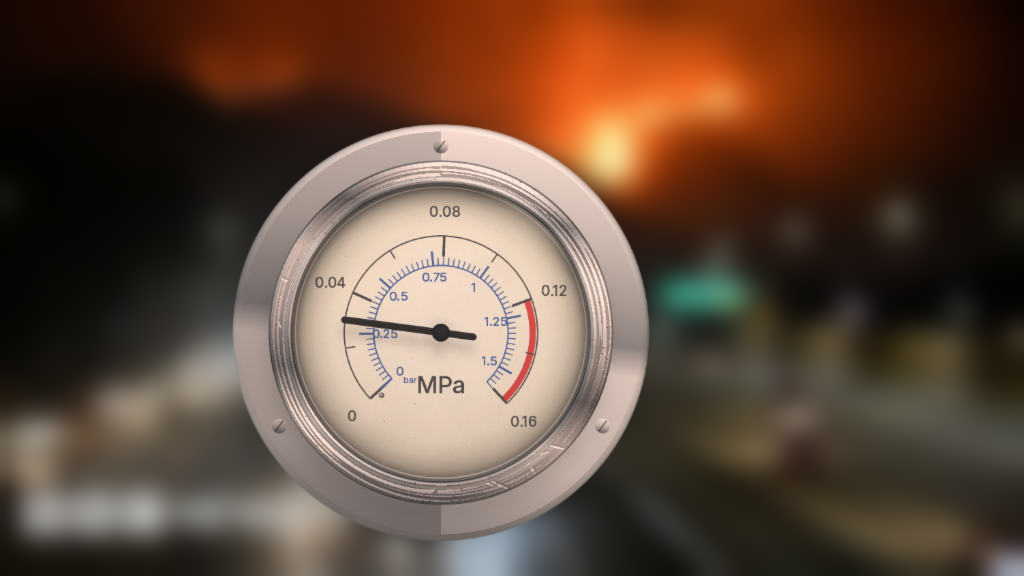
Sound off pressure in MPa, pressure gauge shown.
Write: 0.03 MPa
